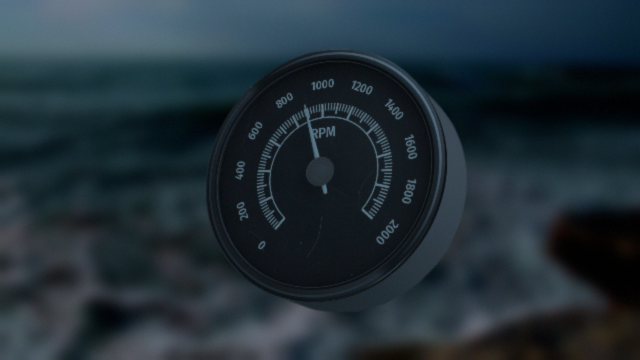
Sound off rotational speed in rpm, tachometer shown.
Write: 900 rpm
